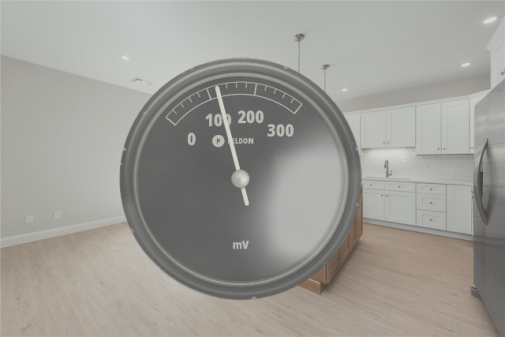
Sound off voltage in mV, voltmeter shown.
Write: 120 mV
